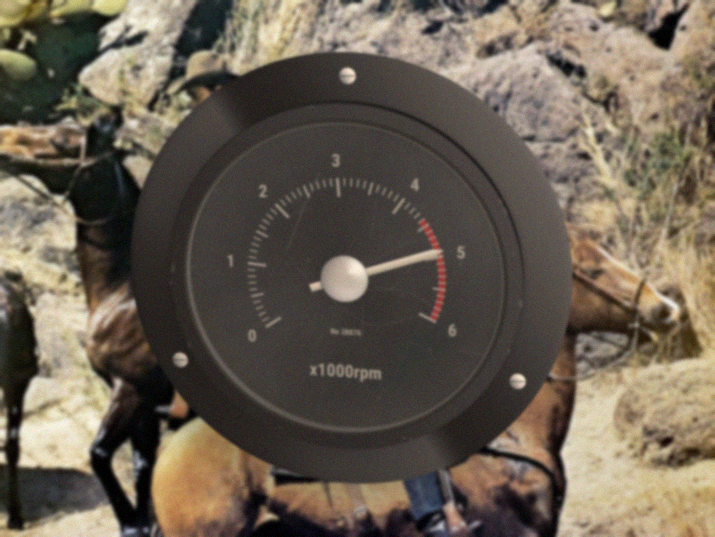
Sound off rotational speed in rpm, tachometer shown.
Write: 4900 rpm
